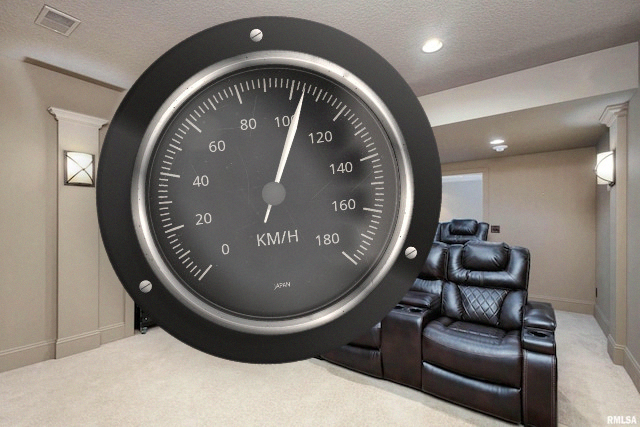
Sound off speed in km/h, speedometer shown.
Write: 104 km/h
